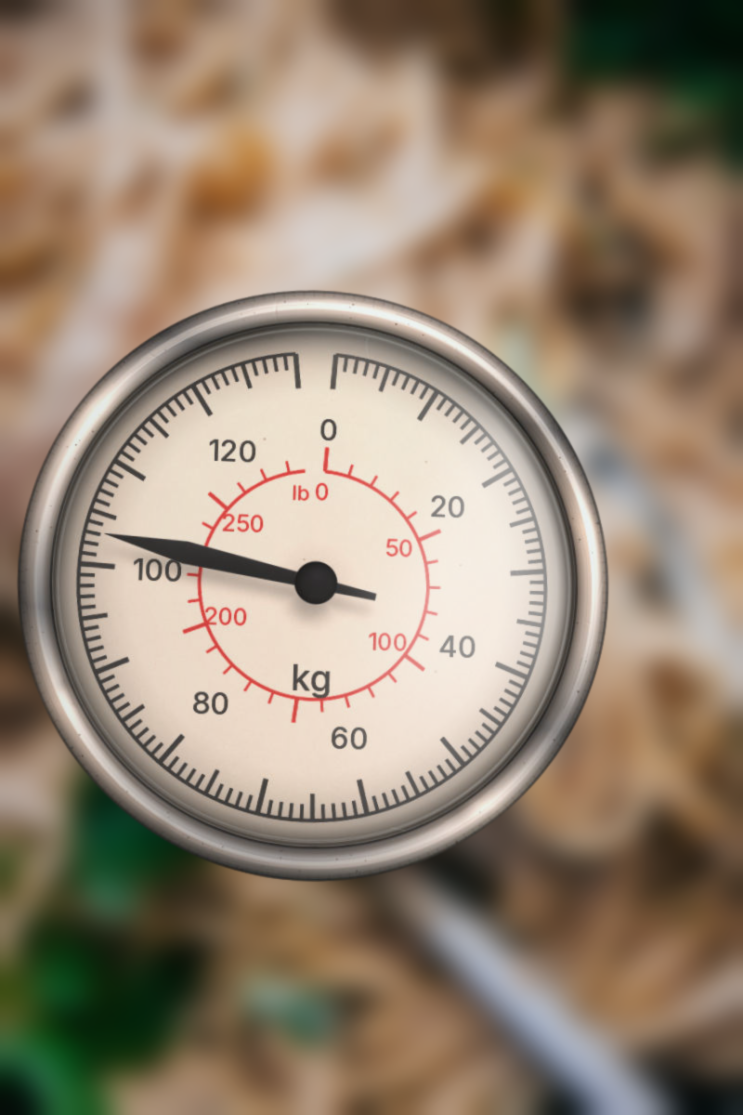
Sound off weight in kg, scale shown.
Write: 103 kg
